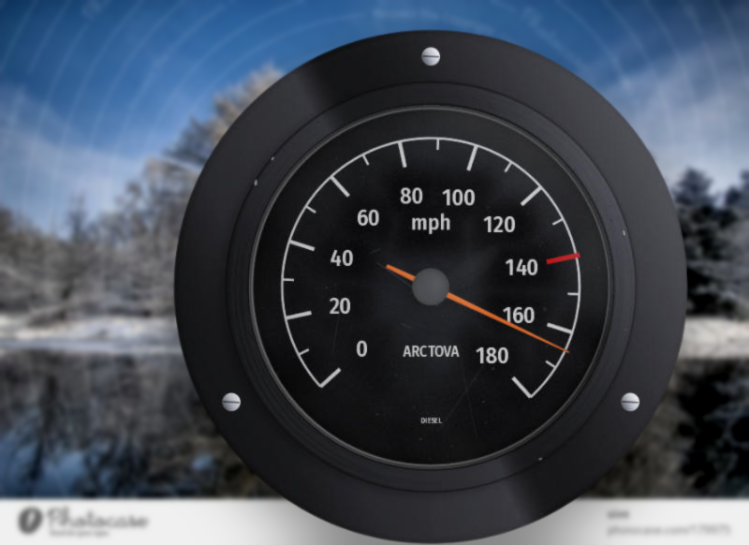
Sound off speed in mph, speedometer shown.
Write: 165 mph
